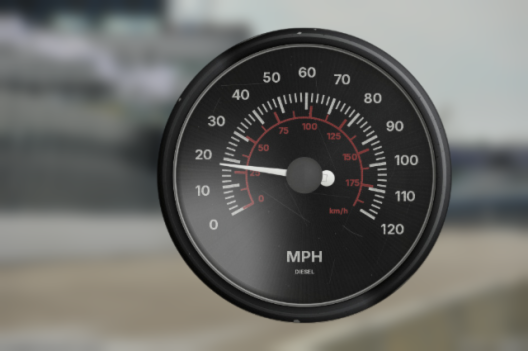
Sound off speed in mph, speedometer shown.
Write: 18 mph
